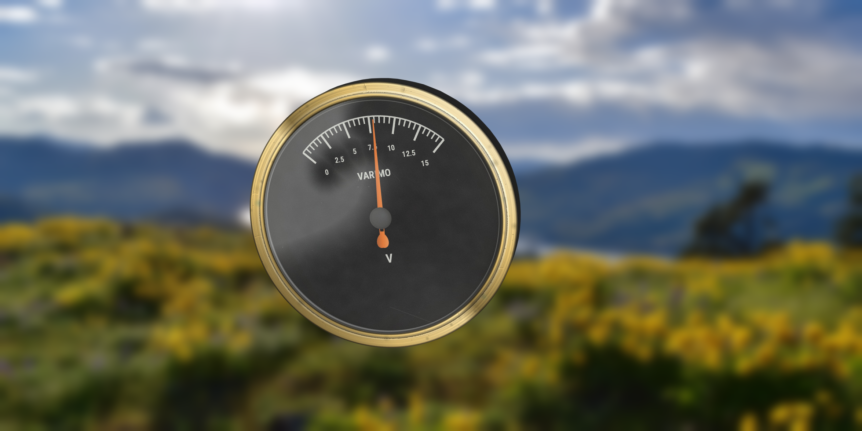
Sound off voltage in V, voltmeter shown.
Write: 8 V
